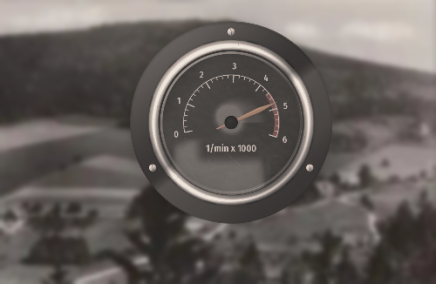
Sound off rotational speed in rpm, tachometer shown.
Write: 4800 rpm
